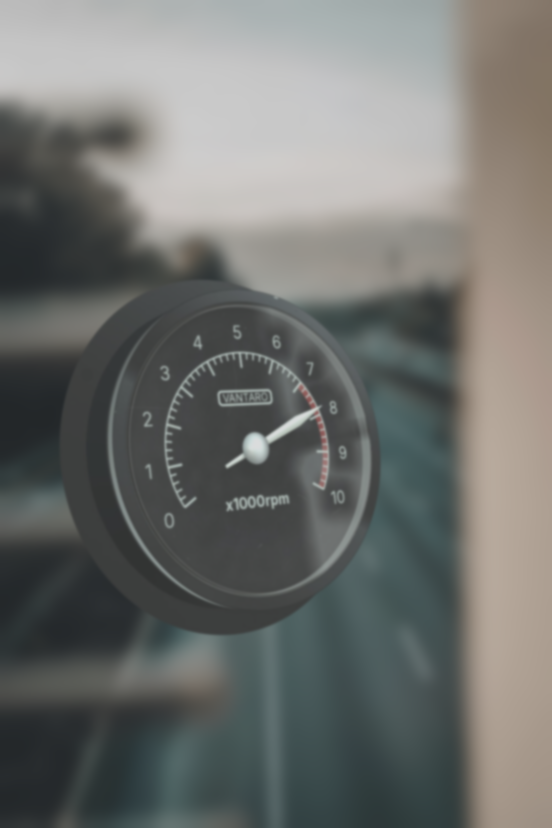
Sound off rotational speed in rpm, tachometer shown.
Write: 7800 rpm
